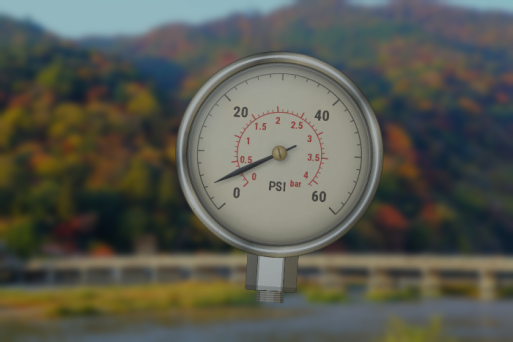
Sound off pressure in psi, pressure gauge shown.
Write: 4 psi
